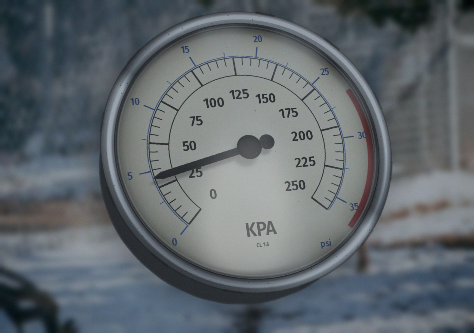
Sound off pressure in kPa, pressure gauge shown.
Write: 30 kPa
